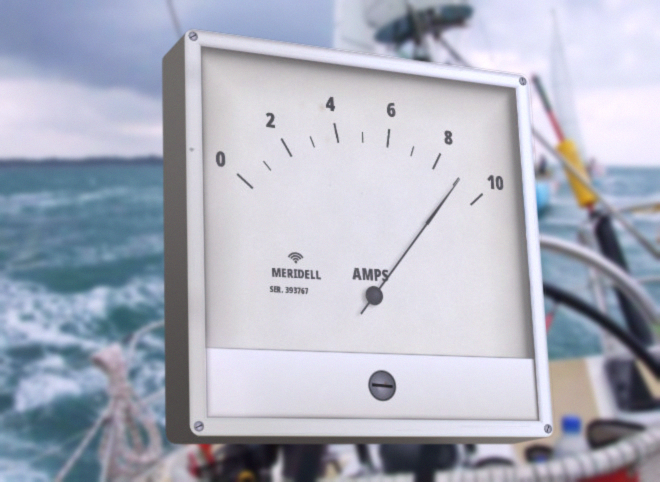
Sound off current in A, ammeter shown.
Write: 9 A
